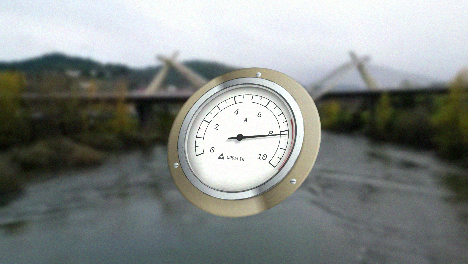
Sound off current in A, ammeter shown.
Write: 8.25 A
